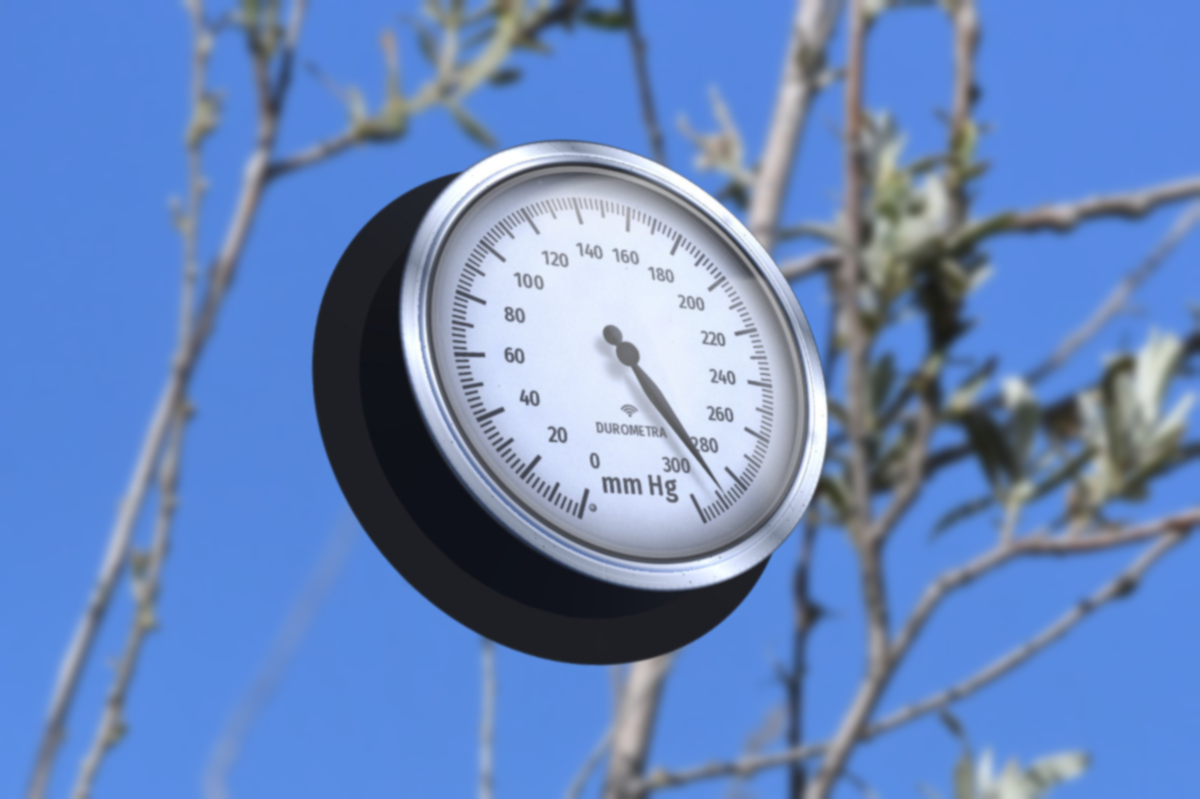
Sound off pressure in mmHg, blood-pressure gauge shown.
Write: 290 mmHg
